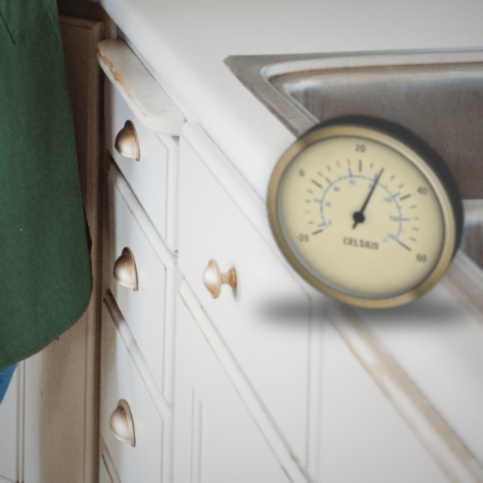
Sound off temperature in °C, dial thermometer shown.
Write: 28 °C
